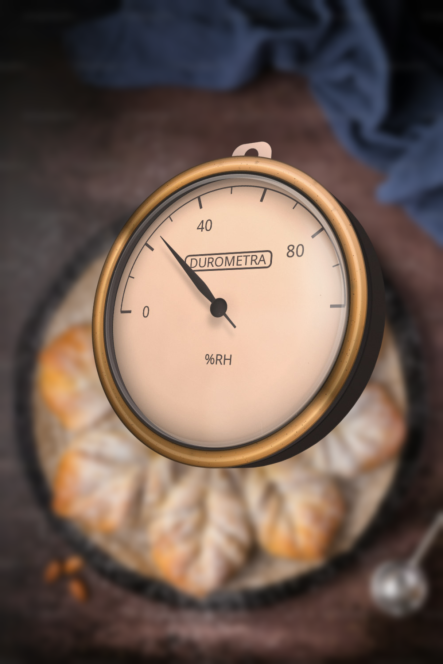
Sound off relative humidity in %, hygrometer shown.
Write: 25 %
